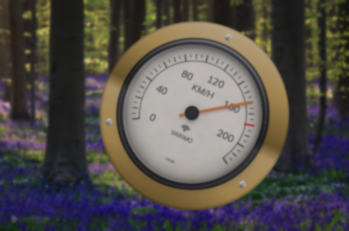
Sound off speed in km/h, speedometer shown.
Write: 160 km/h
